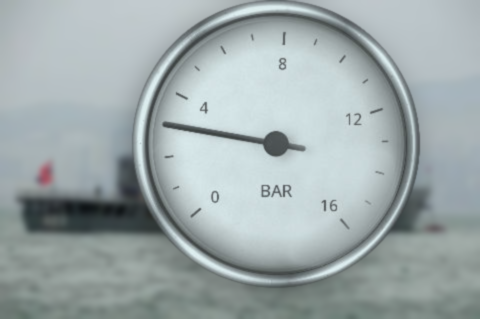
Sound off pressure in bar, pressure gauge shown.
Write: 3 bar
